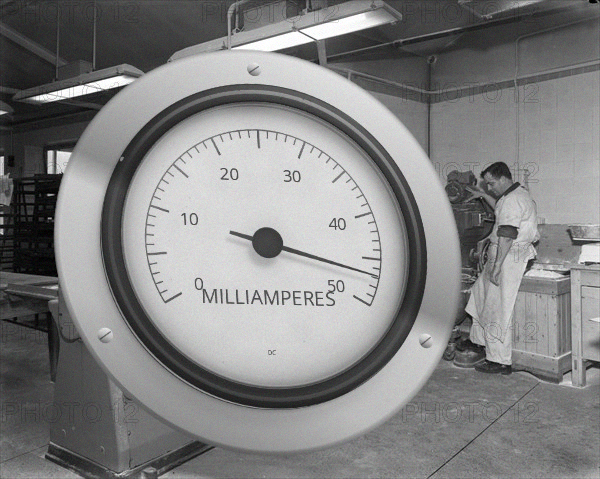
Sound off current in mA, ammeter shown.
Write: 47 mA
